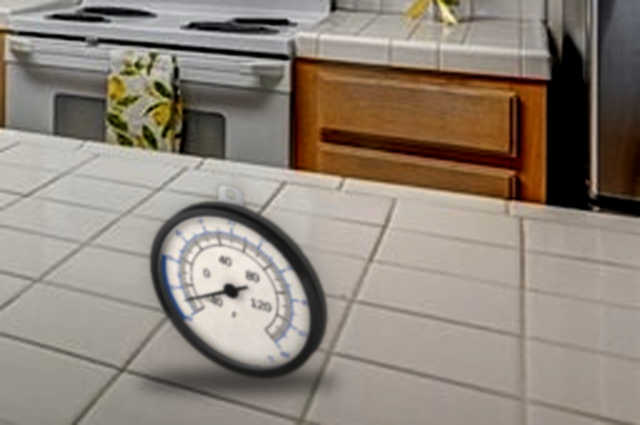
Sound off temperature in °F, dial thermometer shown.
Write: -30 °F
